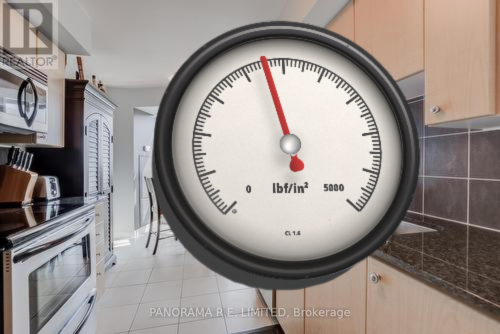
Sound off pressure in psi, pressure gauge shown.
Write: 2250 psi
